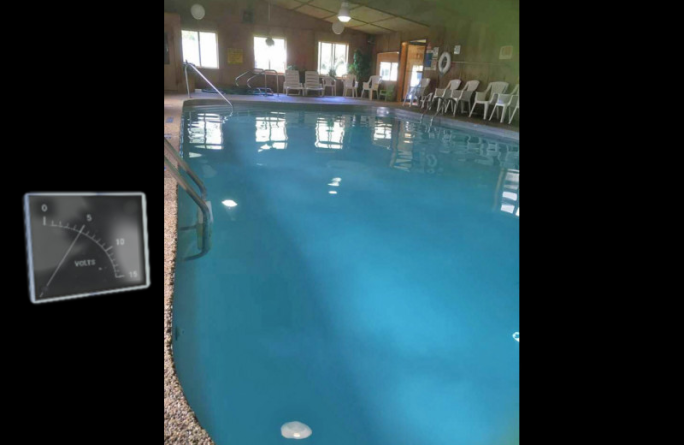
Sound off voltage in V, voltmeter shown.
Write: 5 V
